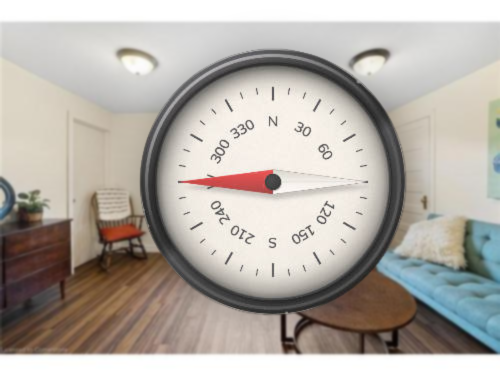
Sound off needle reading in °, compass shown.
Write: 270 °
